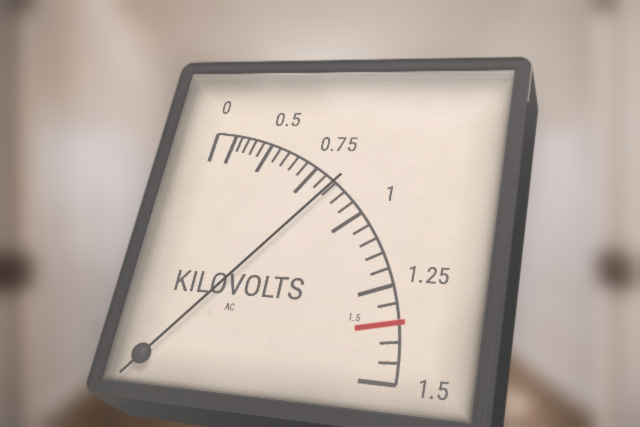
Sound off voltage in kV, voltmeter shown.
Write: 0.85 kV
